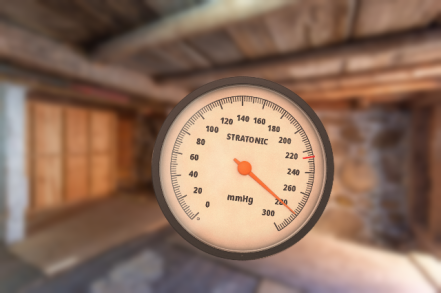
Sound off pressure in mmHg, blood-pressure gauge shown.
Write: 280 mmHg
